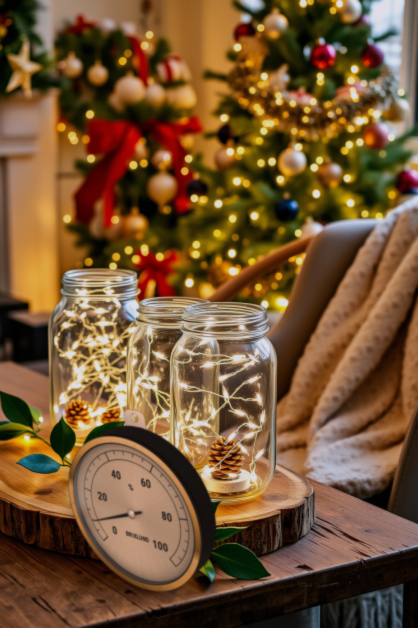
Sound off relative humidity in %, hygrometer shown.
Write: 8 %
